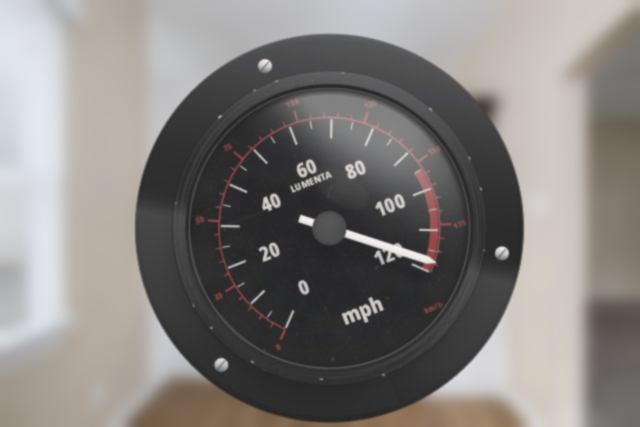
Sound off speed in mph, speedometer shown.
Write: 117.5 mph
